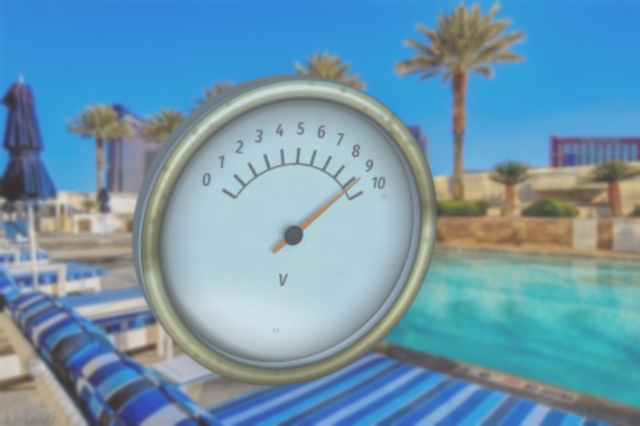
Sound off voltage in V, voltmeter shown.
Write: 9 V
